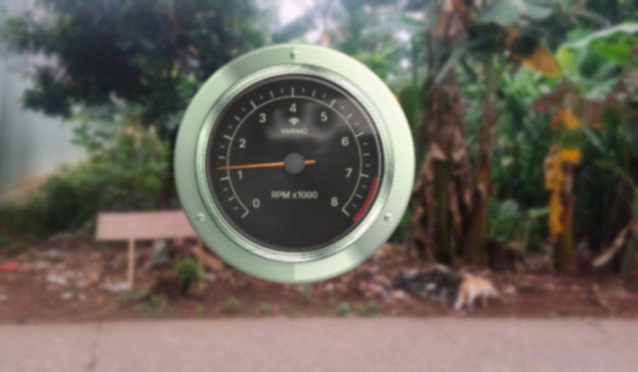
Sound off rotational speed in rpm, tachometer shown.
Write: 1250 rpm
